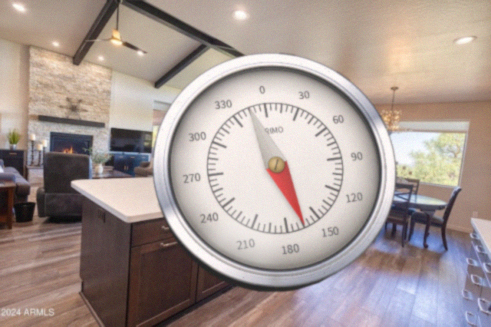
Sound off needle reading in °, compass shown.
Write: 165 °
